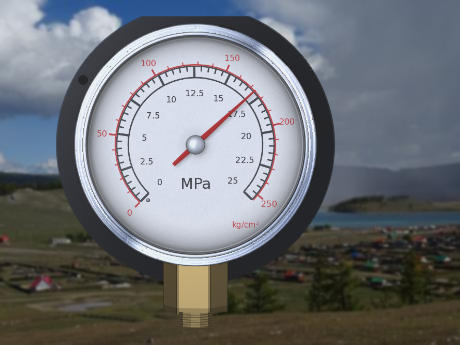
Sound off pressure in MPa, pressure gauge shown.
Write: 17 MPa
